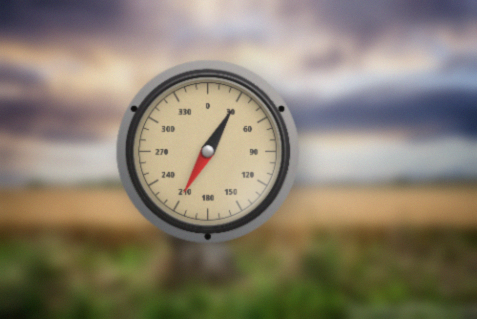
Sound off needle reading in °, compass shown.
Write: 210 °
